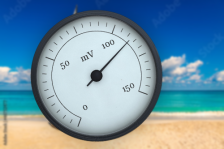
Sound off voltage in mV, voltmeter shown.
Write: 112.5 mV
